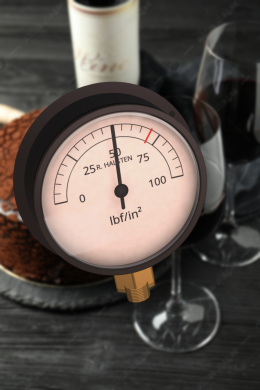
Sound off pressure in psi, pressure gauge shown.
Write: 50 psi
